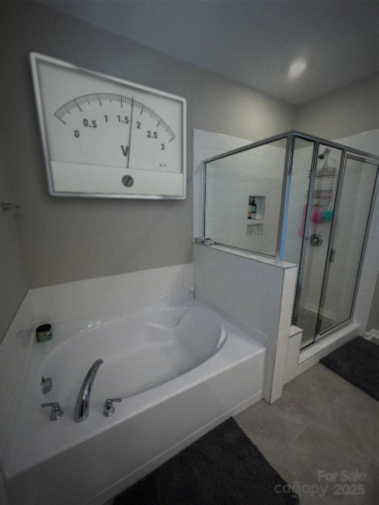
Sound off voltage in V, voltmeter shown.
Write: 1.75 V
